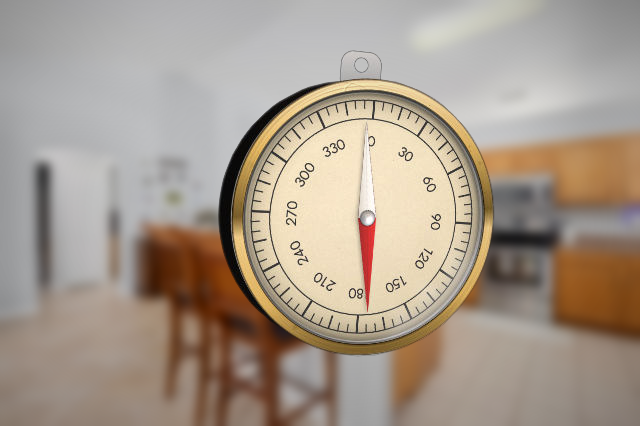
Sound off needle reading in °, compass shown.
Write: 175 °
